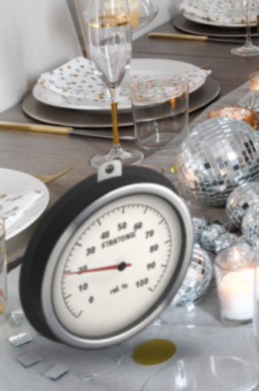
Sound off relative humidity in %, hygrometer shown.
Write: 20 %
